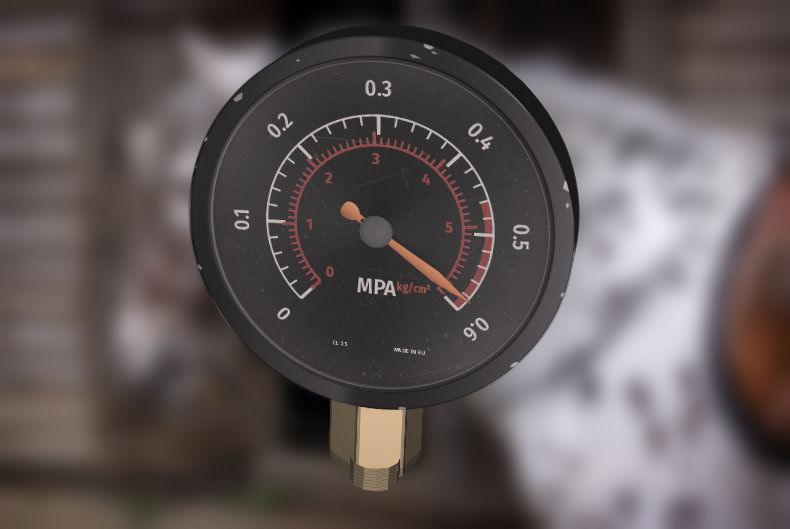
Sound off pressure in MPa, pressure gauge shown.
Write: 0.58 MPa
